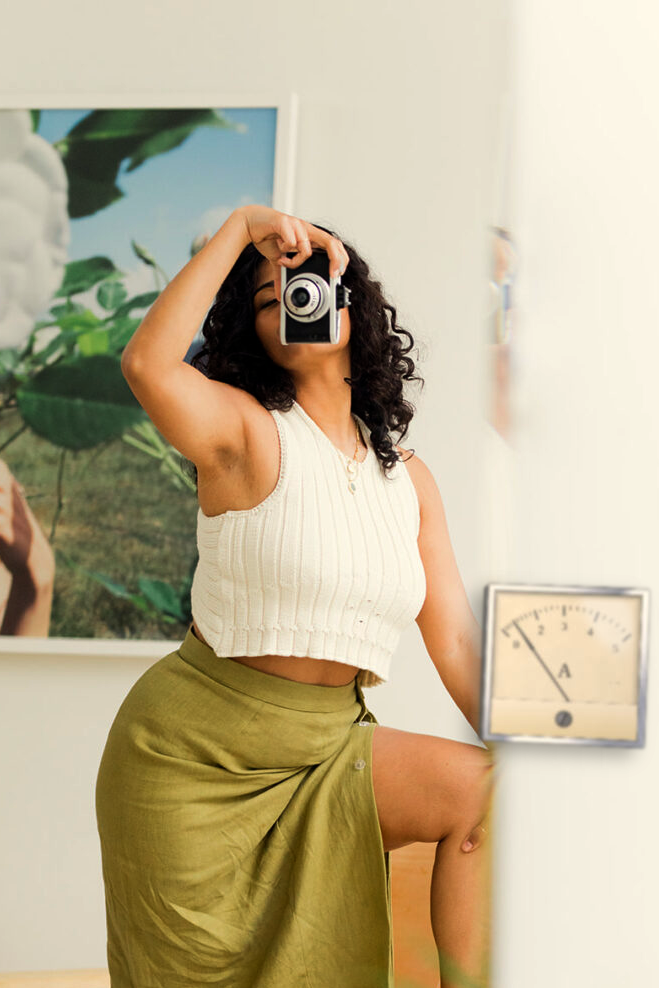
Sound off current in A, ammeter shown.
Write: 1 A
